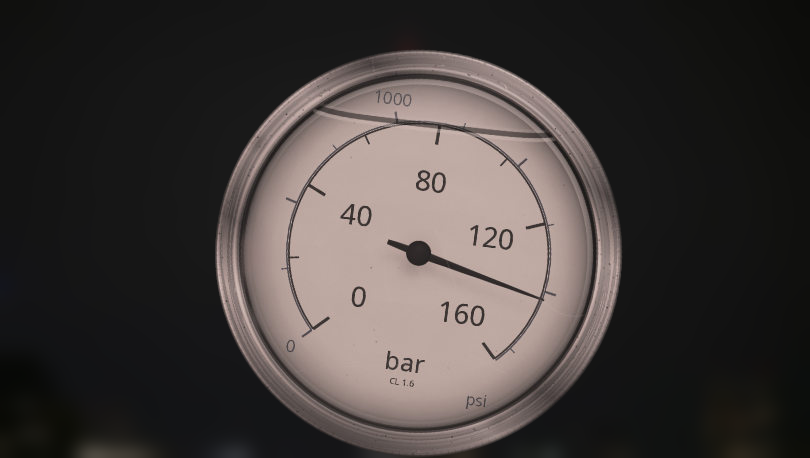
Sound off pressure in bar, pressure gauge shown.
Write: 140 bar
